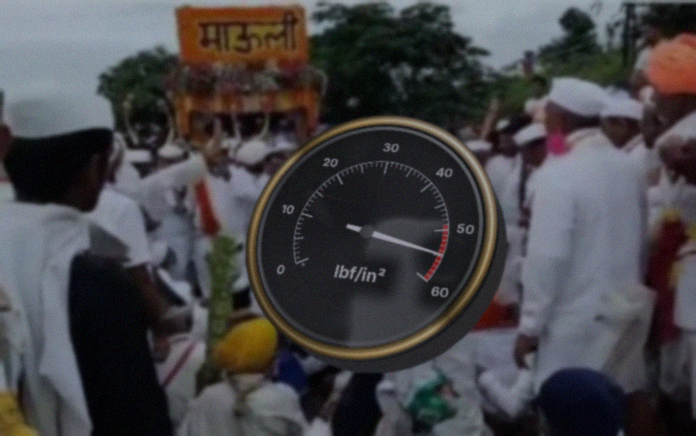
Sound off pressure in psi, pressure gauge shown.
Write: 55 psi
